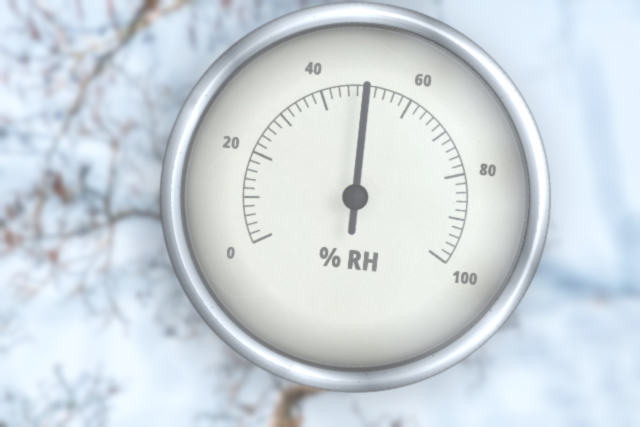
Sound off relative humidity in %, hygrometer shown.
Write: 50 %
